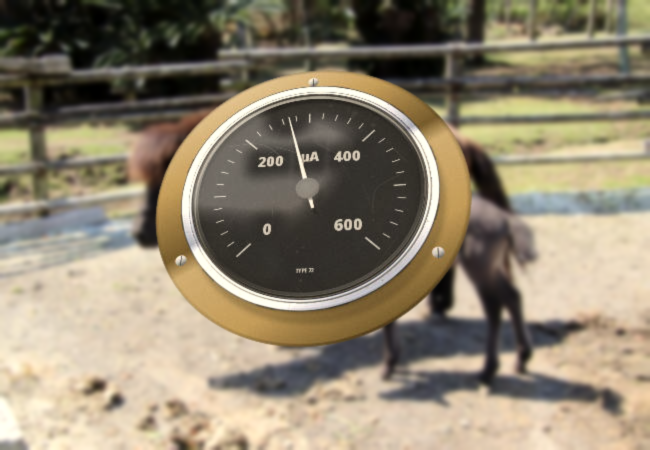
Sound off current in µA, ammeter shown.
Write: 270 µA
